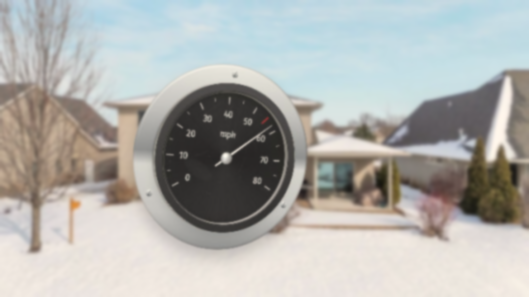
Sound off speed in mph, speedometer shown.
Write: 57.5 mph
